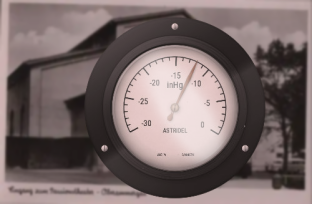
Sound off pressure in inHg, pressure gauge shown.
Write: -12 inHg
